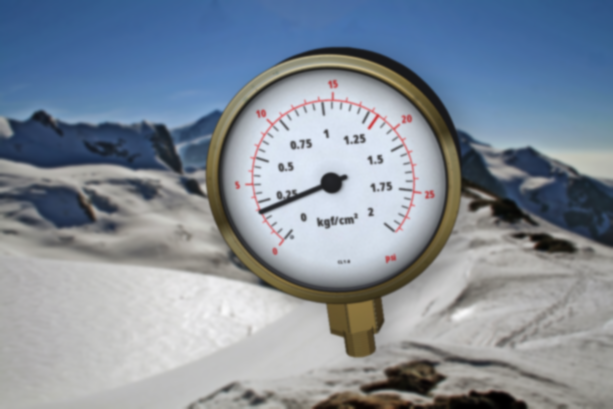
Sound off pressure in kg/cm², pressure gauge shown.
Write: 0.2 kg/cm²
